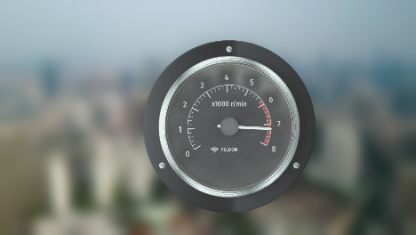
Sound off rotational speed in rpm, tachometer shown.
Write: 7200 rpm
